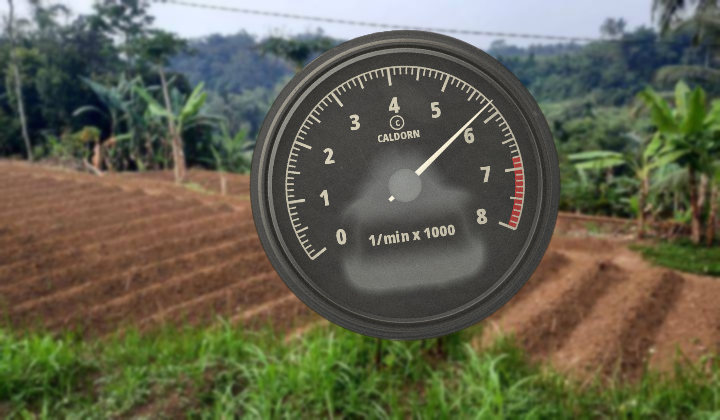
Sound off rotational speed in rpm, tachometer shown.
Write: 5800 rpm
